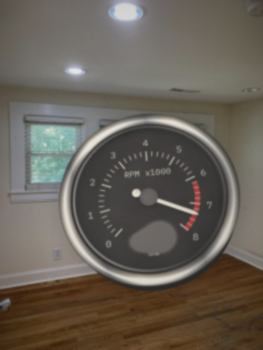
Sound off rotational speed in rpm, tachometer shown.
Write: 7400 rpm
